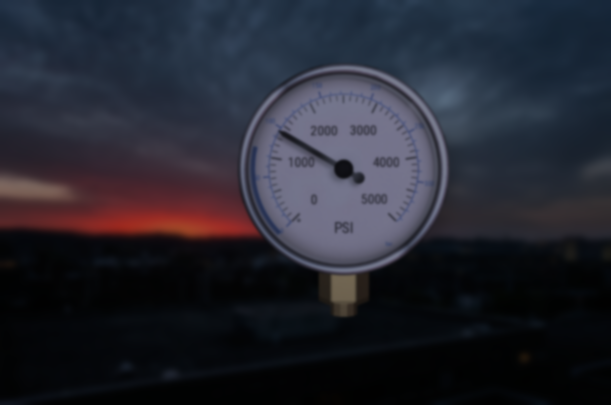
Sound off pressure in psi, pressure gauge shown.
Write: 1400 psi
